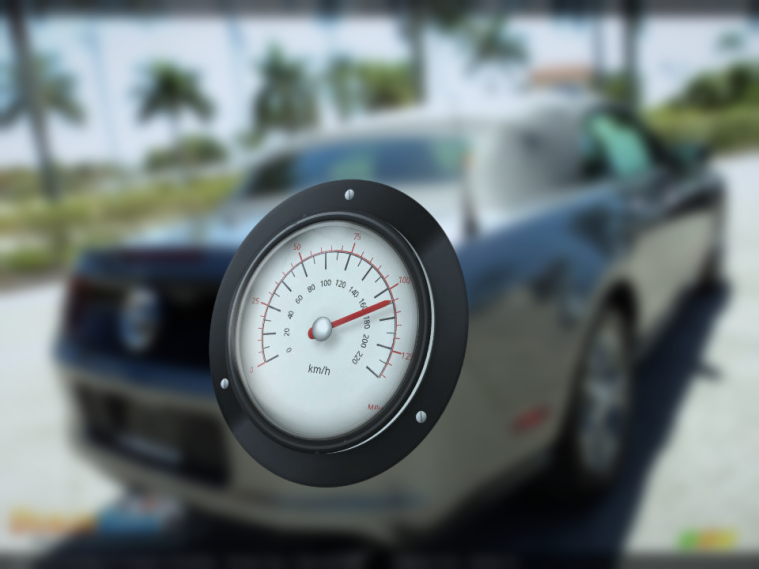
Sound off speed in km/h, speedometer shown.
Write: 170 km/h
